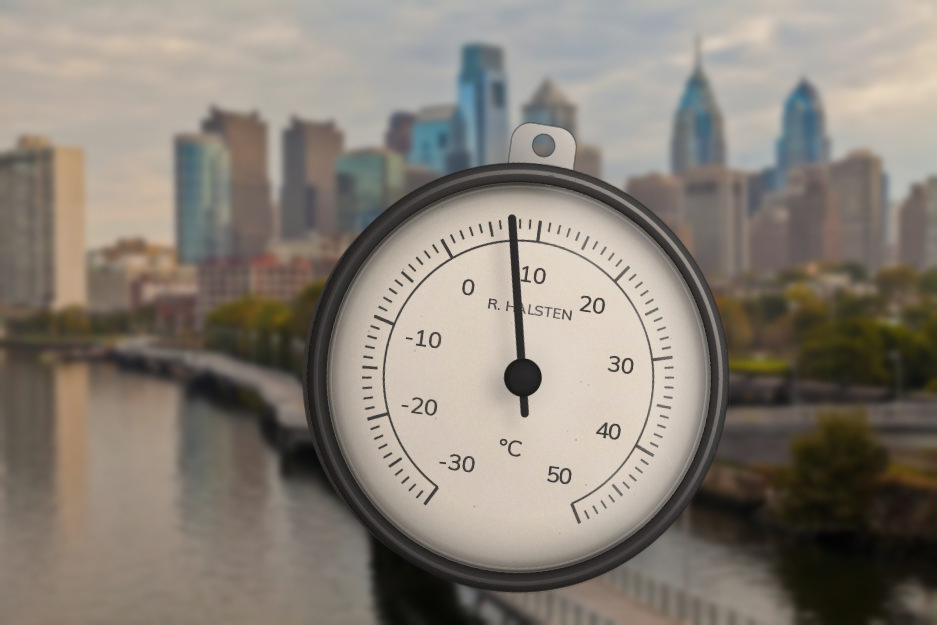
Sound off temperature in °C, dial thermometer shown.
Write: 7 °C
